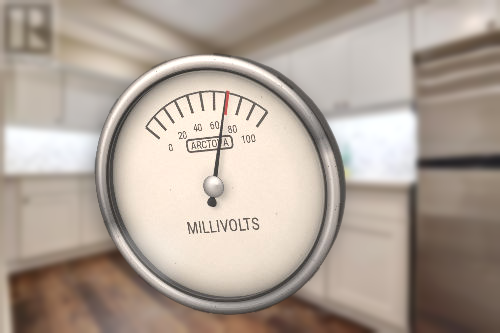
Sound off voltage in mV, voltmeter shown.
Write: 70 mV
